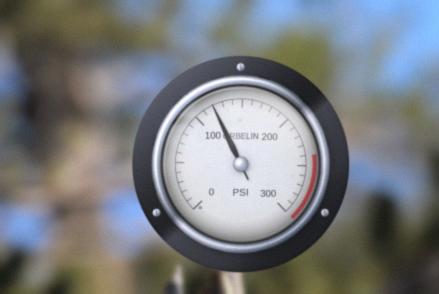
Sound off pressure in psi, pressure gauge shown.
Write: 120 psi
